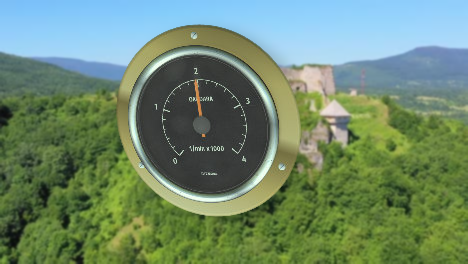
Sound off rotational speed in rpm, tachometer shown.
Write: 2000 rpm
